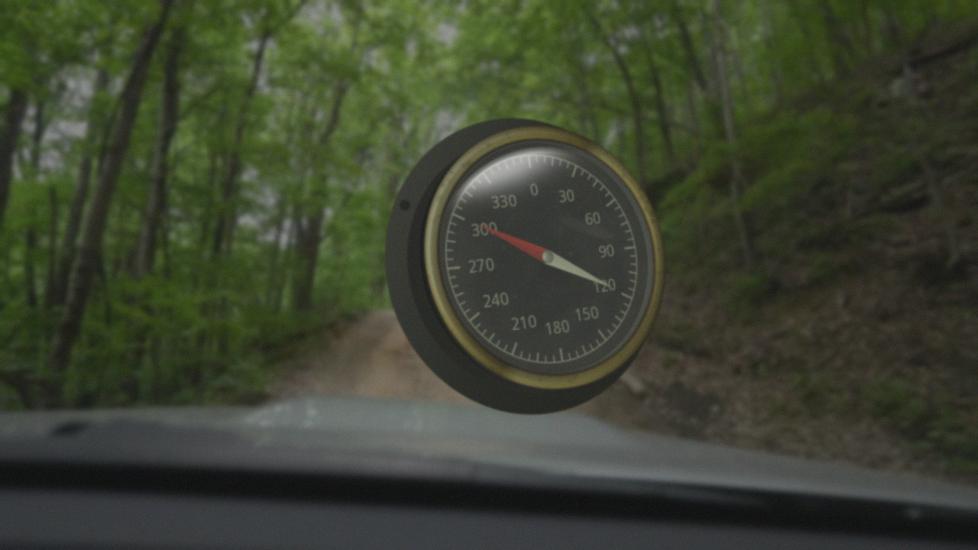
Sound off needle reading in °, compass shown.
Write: 300 °
